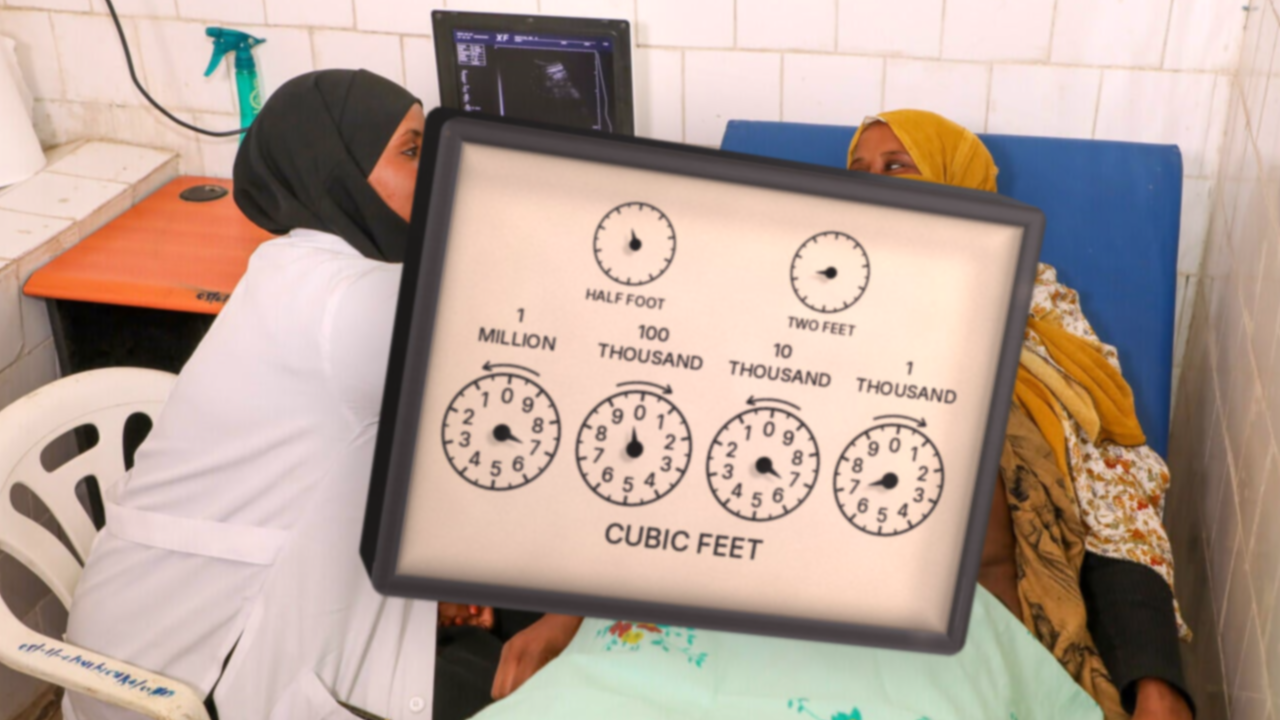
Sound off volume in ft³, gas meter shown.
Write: 696700 ft³
